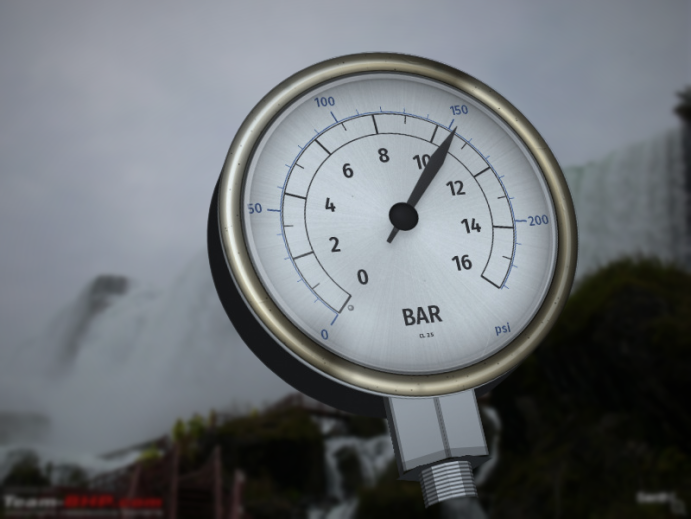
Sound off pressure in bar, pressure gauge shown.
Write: 10.5 bar
